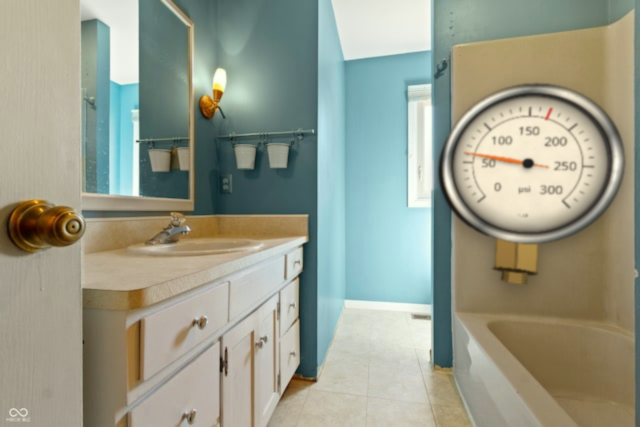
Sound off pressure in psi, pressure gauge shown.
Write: 60 psi
